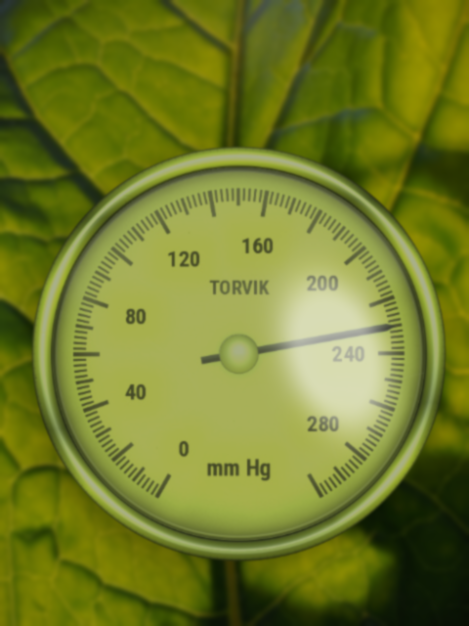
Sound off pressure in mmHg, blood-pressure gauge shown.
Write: 230 mmHg
